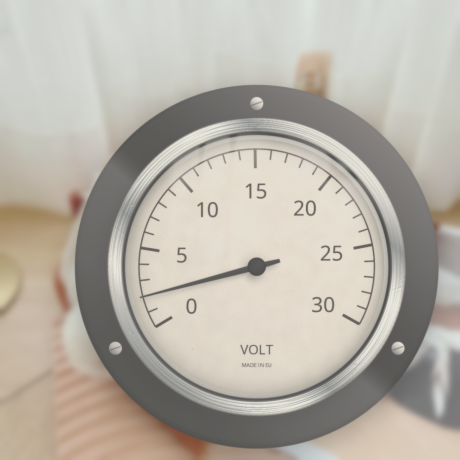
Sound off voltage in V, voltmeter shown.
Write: 2 V
